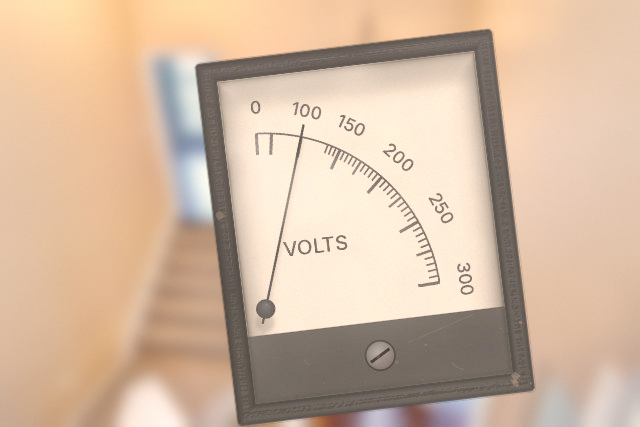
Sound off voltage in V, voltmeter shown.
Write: 100 V
